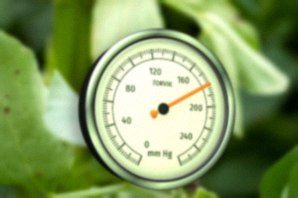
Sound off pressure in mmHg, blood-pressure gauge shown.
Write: 180 mmHg
